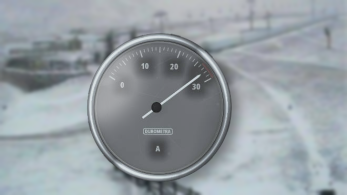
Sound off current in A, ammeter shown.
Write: 28 A
